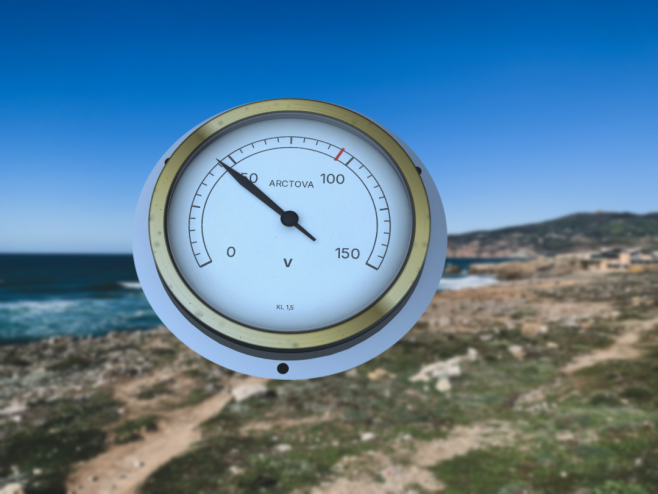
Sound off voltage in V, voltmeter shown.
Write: 45 V
